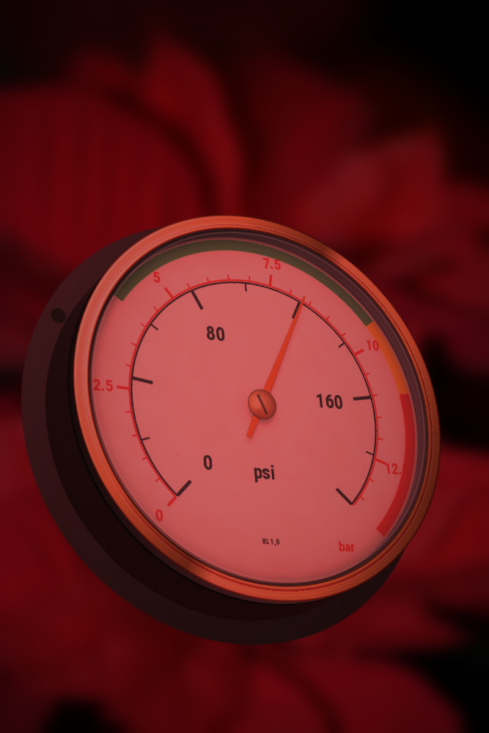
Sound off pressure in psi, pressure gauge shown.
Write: 120 psi
